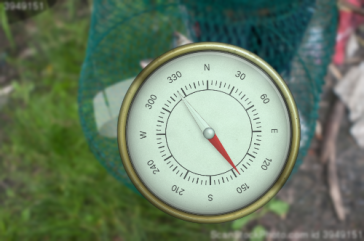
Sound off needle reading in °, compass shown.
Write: 145 °
